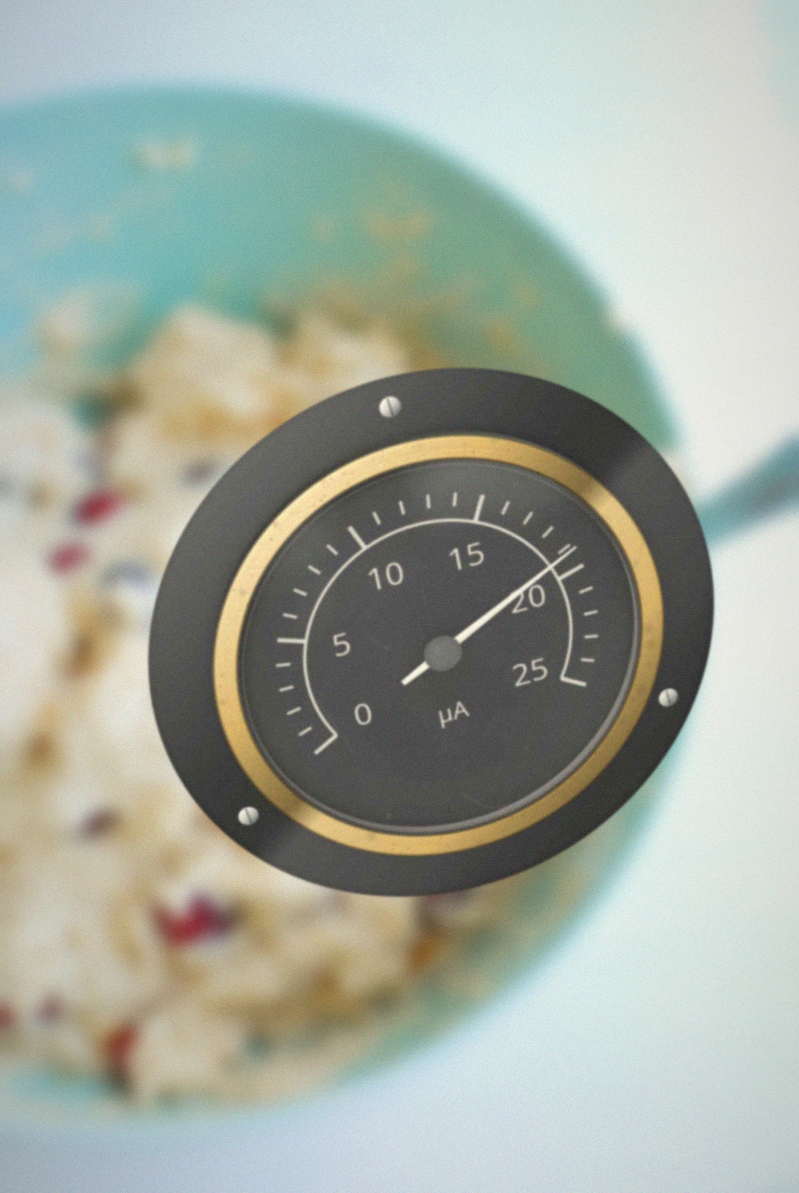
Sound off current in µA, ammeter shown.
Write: 19 µA
